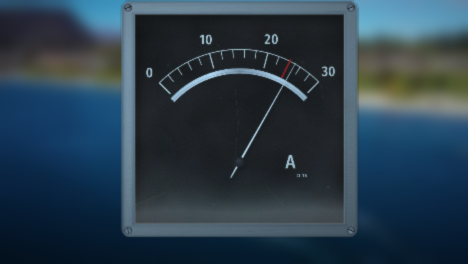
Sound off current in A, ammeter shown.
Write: 25 A
